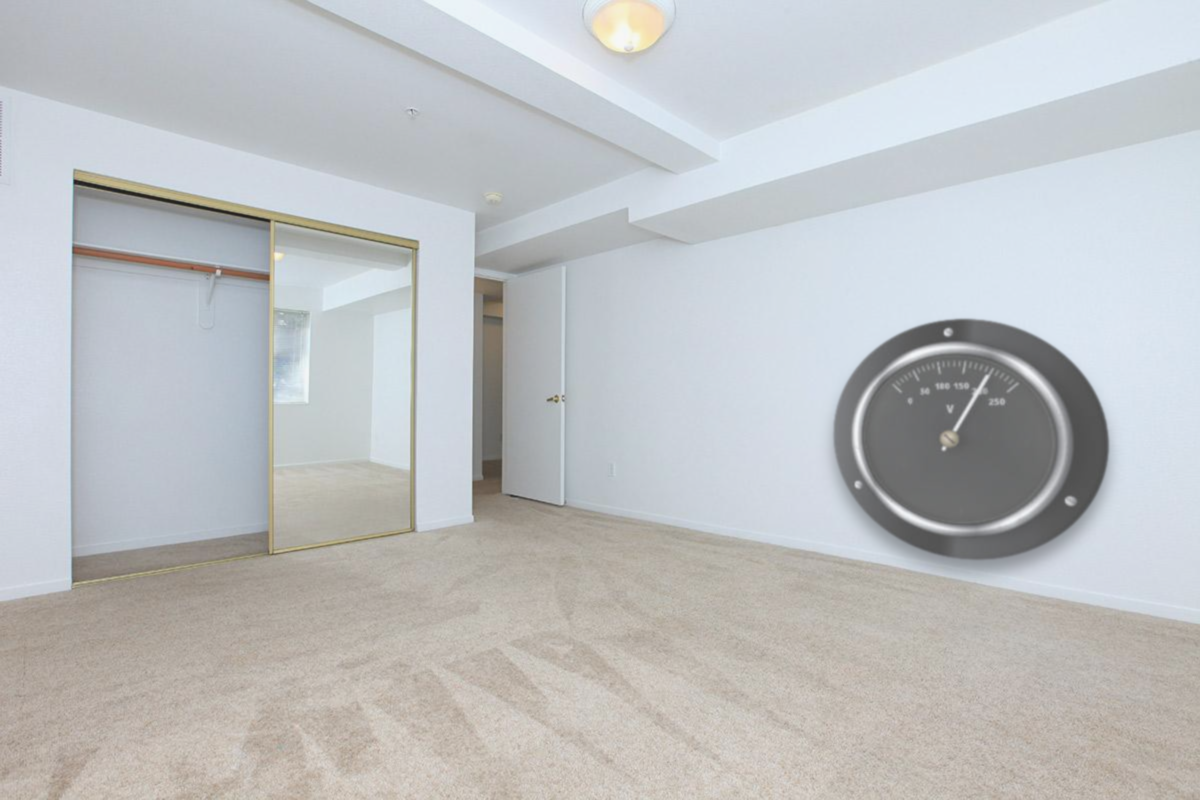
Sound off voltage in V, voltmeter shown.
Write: 200 V
